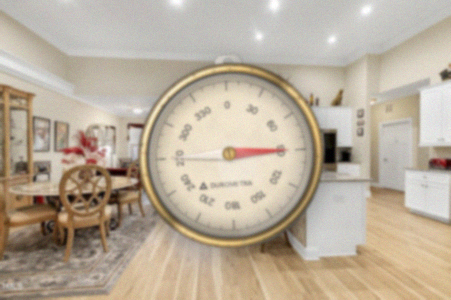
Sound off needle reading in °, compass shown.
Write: 90 °
